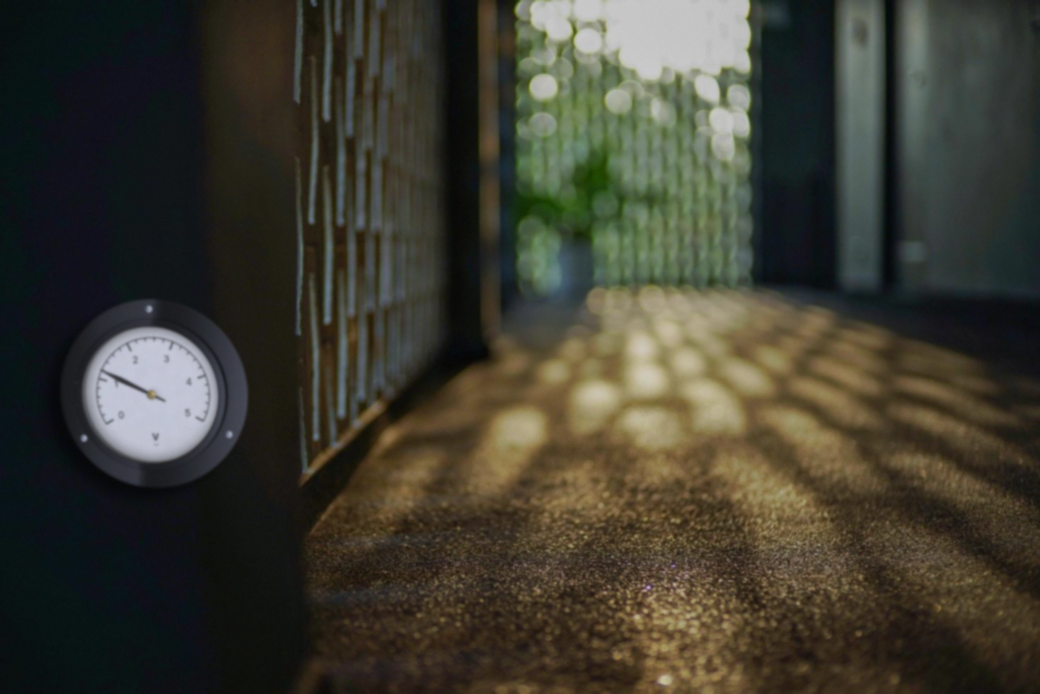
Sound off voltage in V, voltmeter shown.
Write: 1.2 V
